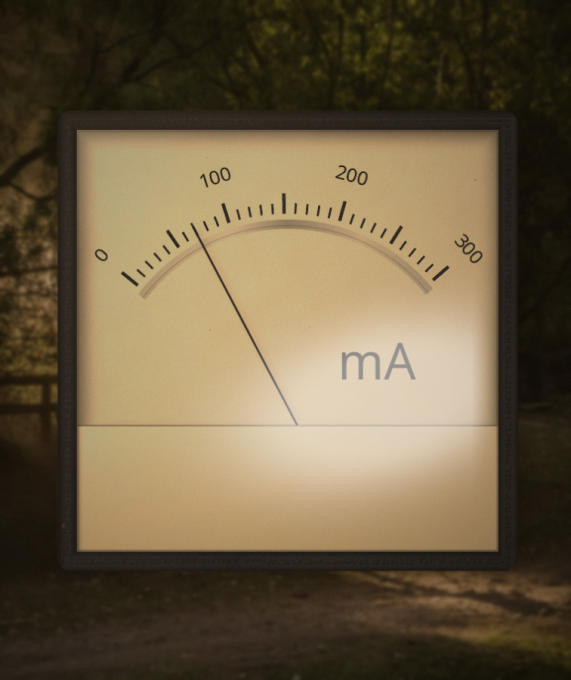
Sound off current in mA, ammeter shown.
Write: 70 mA
